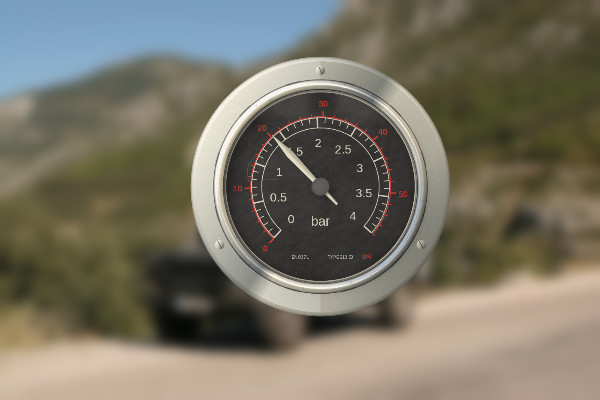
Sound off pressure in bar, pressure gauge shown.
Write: 1.4 bar
